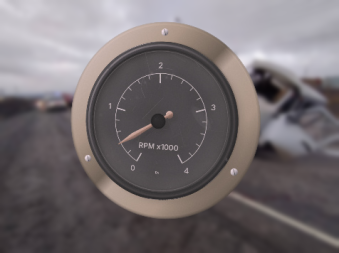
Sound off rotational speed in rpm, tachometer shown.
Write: 400 rpm
